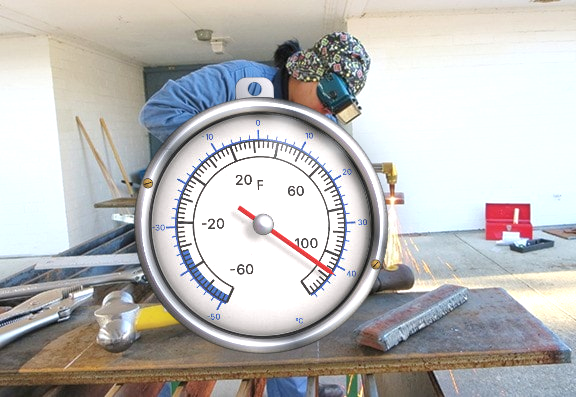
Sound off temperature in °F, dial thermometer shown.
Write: 108 °F
